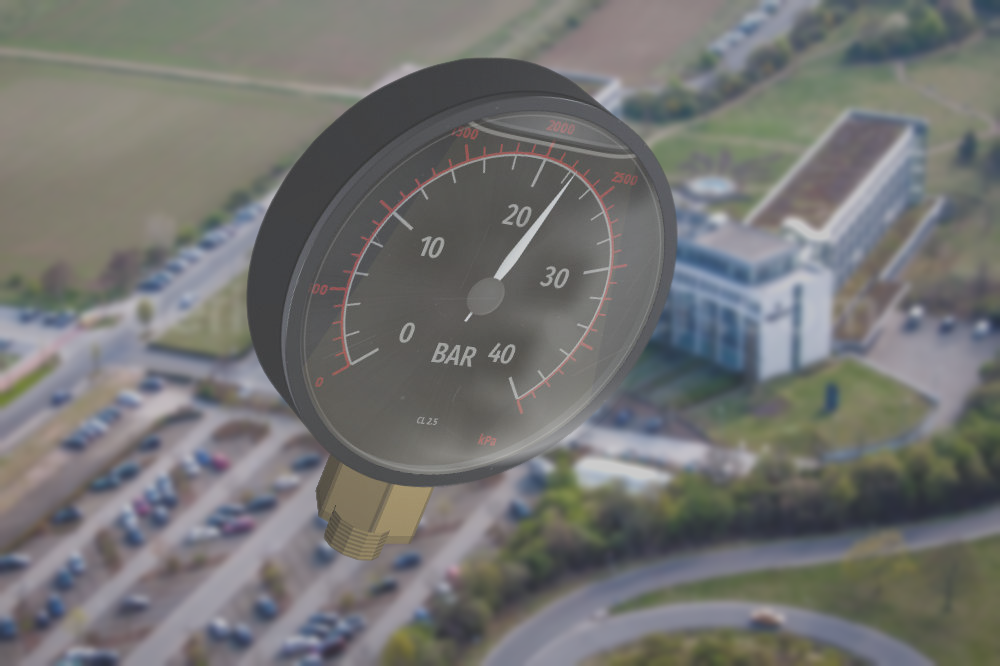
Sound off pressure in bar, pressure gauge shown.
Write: 22 bar
